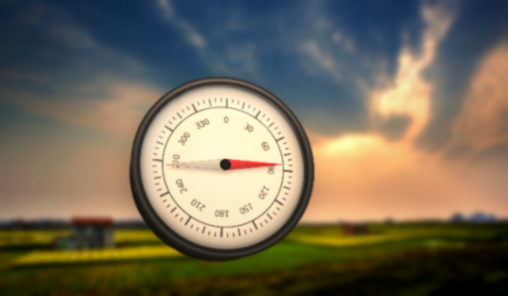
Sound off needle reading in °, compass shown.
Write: 85 °
